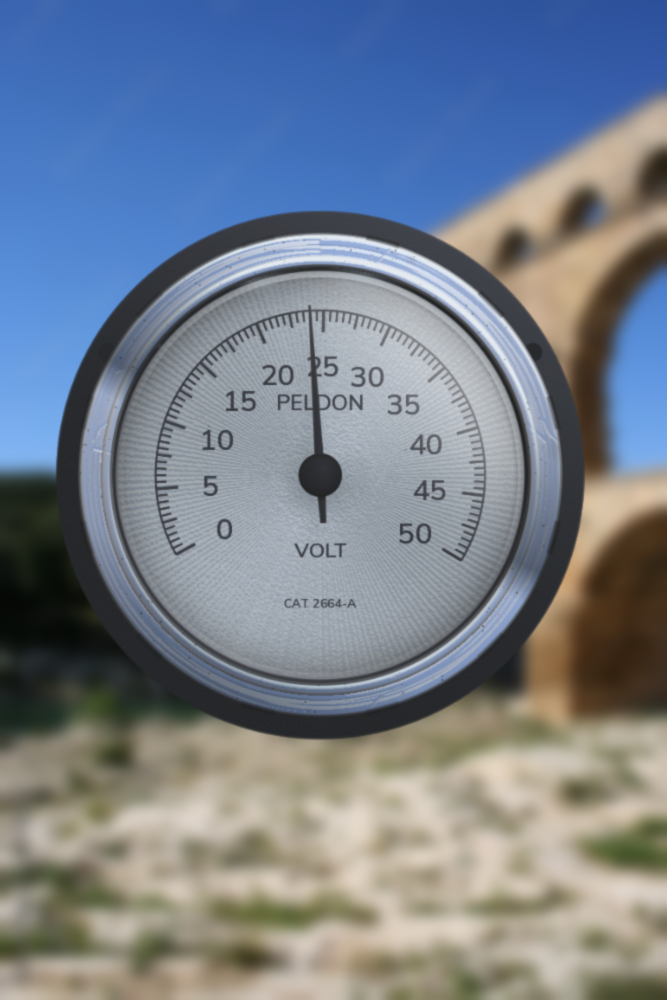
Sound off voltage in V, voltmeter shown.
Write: 24 V
